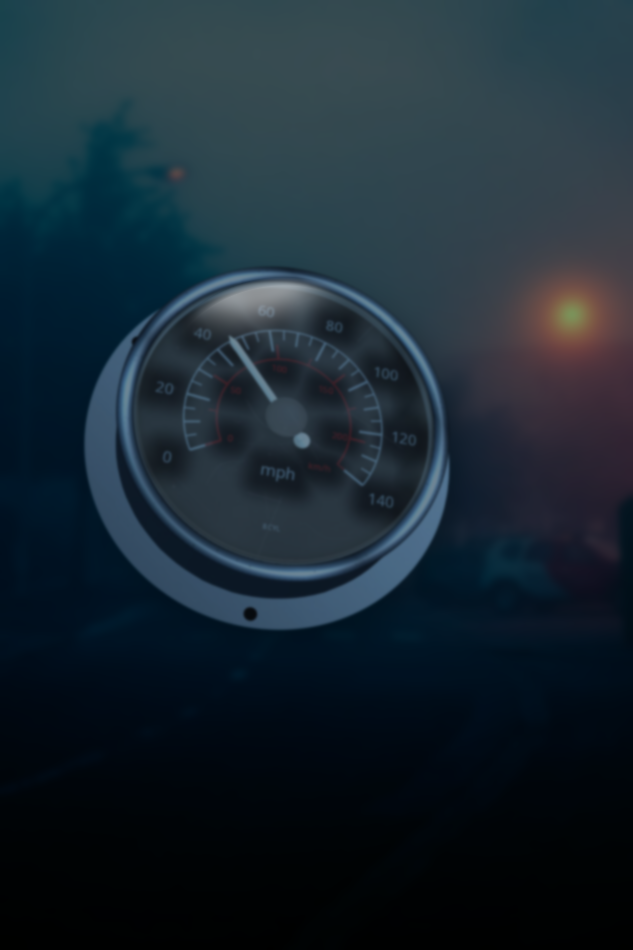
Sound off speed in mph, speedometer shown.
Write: 45 mph
